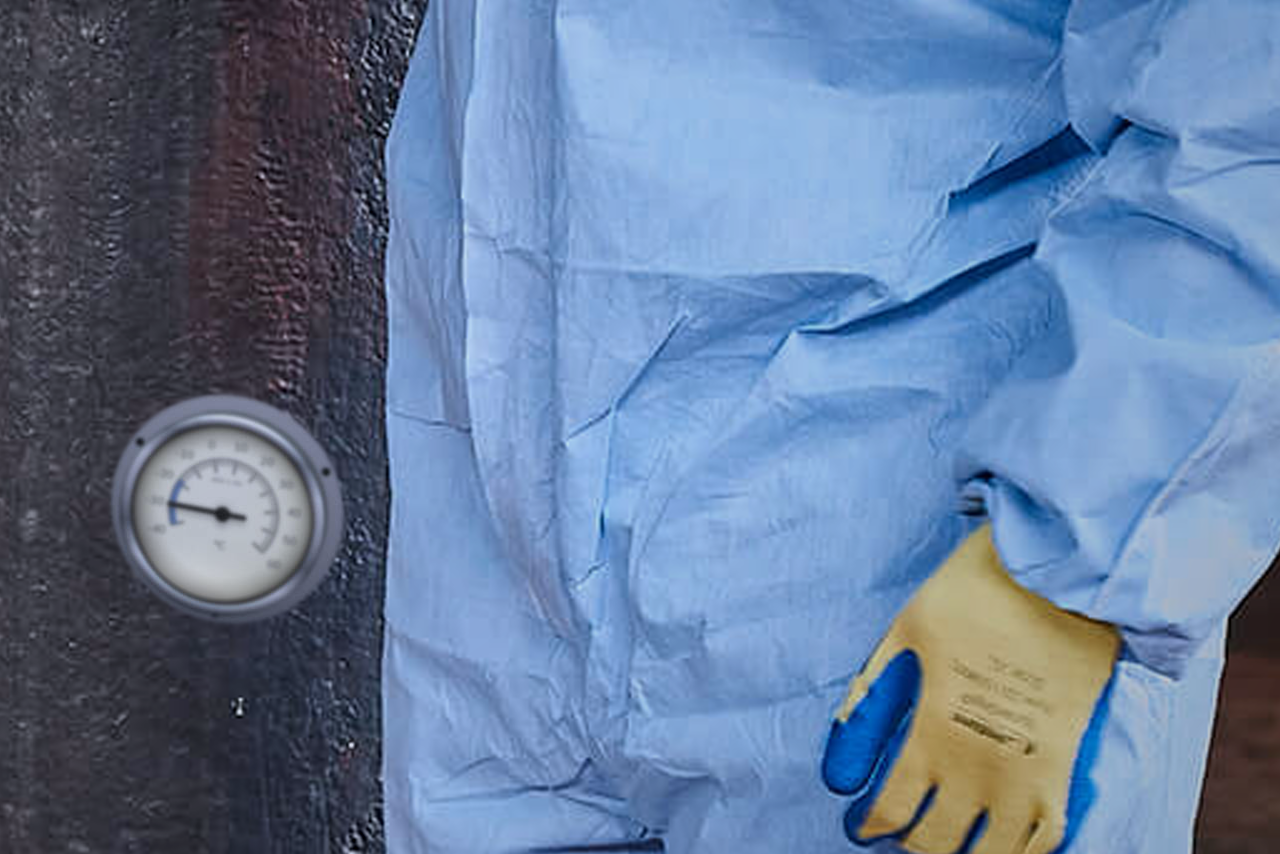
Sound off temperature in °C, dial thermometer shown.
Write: -30 °C
